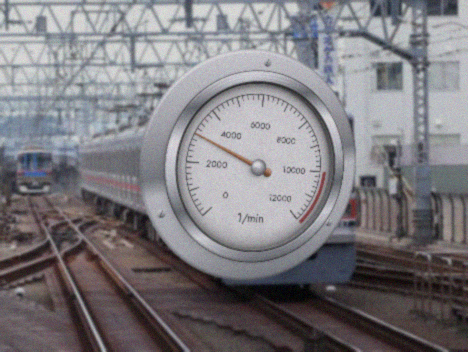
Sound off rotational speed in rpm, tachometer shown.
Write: 3000 rpm
